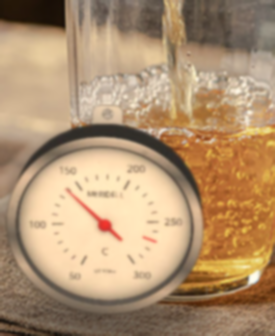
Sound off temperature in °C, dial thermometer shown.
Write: 140 °C
